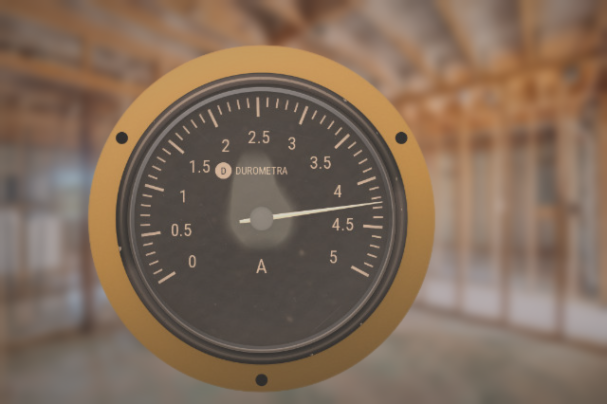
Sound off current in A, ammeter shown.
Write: 4.25 A
